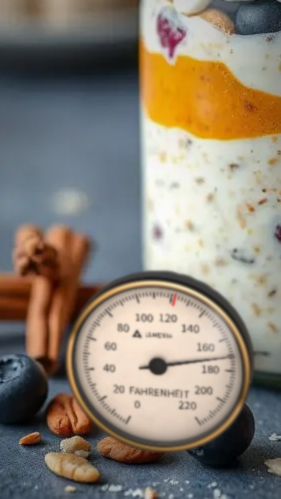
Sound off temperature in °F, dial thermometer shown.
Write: 170 °F
